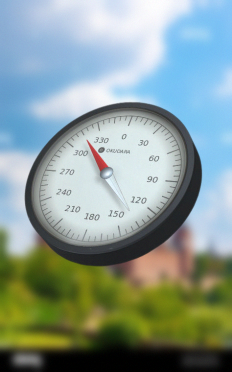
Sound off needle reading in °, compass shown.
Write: 315 °
